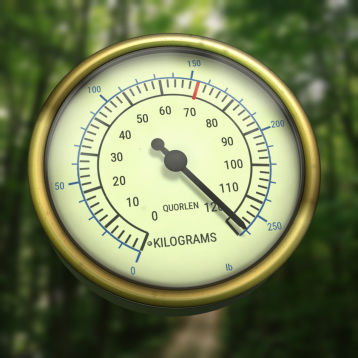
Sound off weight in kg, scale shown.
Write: 118 kg
